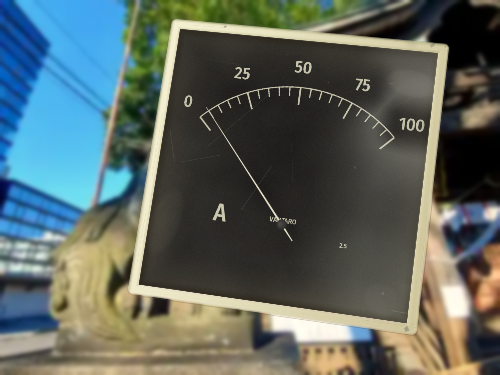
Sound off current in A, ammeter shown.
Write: 5 A
